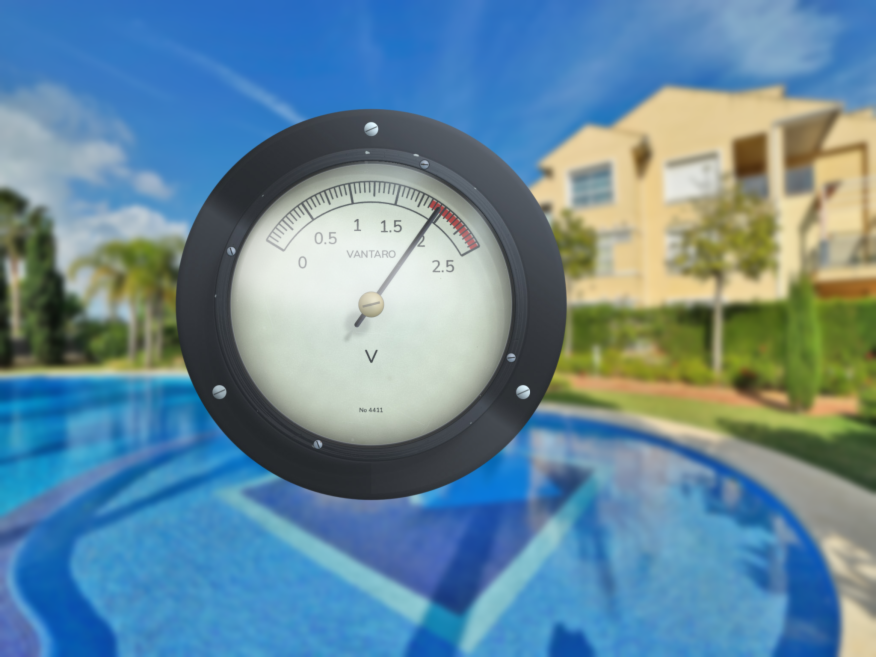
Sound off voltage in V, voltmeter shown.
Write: 1.95 V
